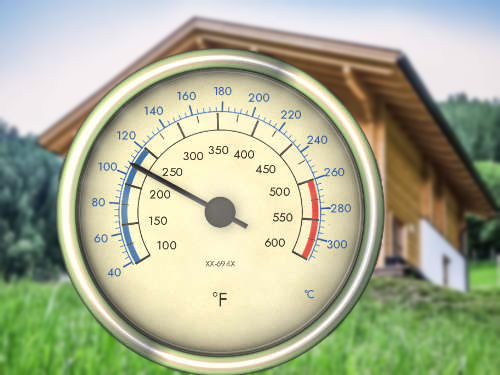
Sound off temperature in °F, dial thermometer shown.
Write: 225 °F
